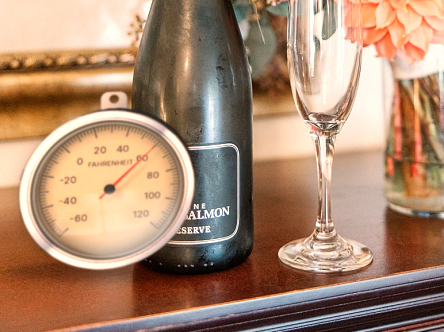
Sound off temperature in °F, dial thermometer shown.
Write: 60 °F
